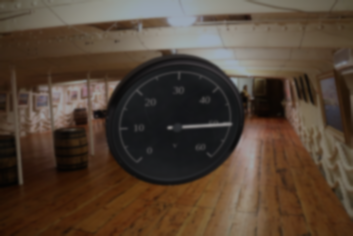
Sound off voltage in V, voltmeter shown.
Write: 50 V
